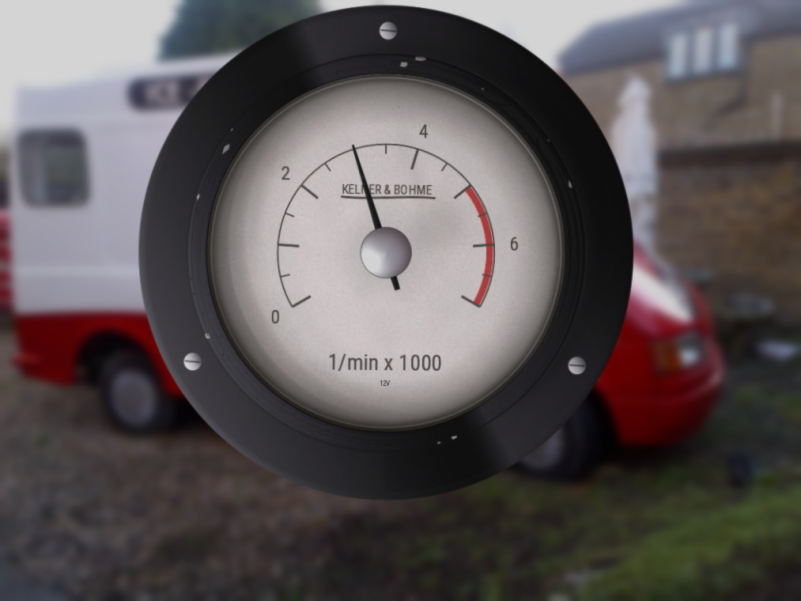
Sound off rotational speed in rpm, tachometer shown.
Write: 3000 rpm
